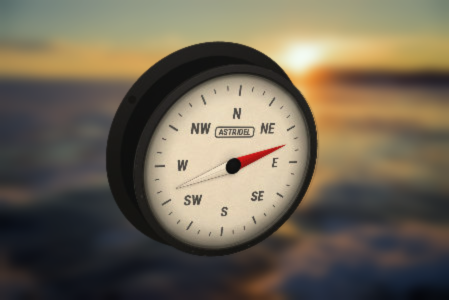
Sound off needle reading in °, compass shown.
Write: 70 °
